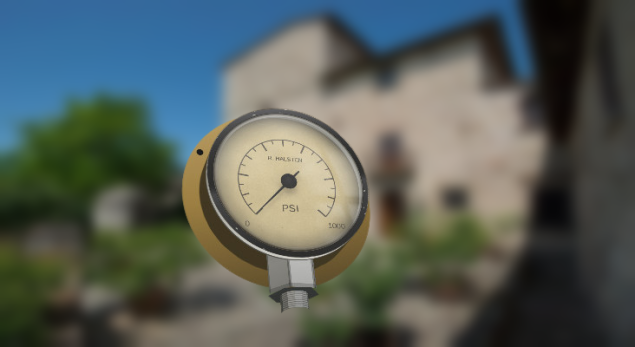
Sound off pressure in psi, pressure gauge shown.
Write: 0 psi
